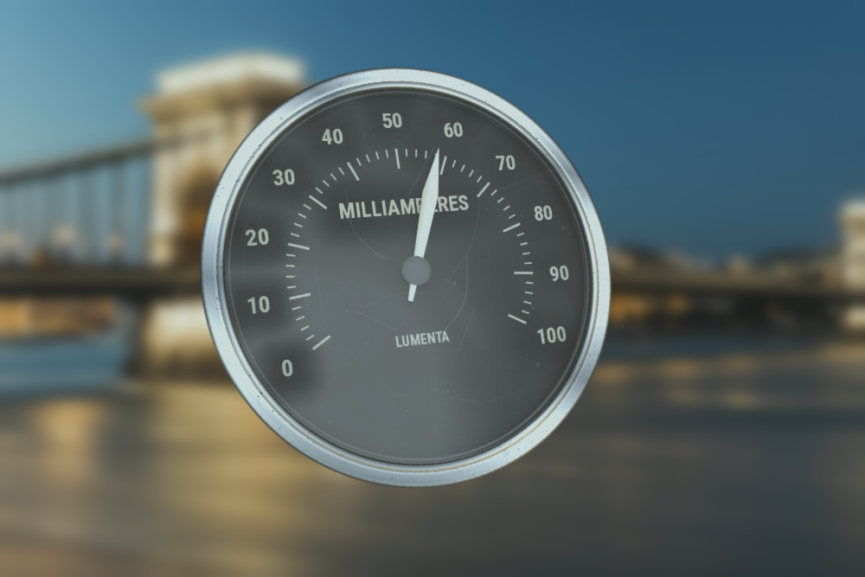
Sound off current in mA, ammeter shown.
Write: 58 mA
